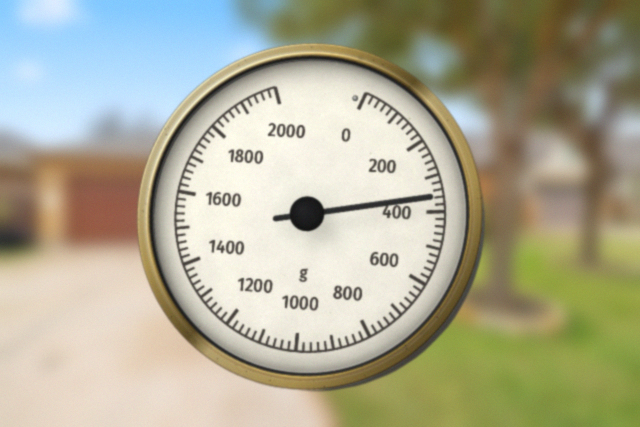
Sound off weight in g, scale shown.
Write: 360 g
